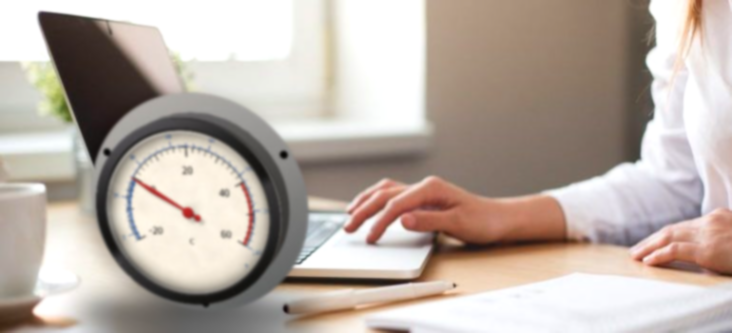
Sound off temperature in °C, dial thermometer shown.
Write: 0 °C
